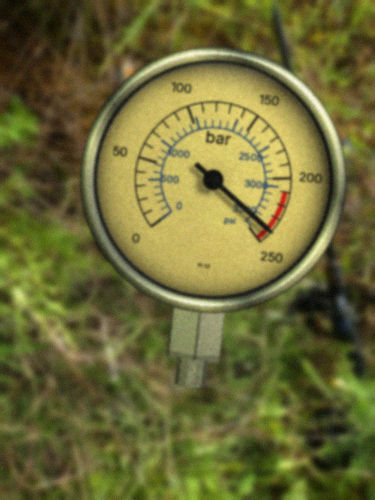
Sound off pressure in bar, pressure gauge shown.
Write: 240 bar
